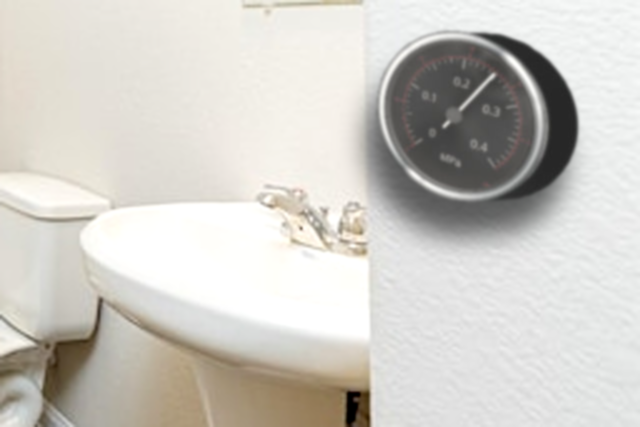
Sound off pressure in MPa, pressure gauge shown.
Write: 0.25 MPa
